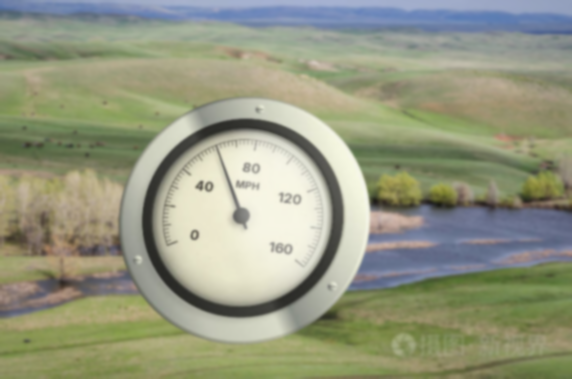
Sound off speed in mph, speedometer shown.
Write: 60 mph
